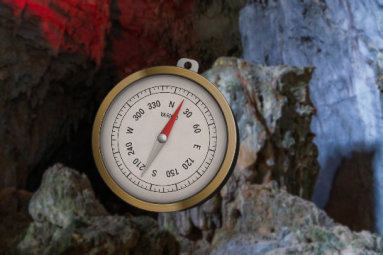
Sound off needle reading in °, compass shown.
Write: 15 °
